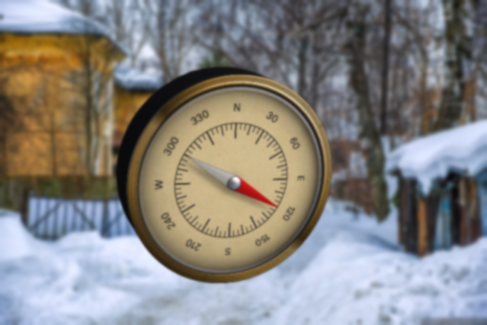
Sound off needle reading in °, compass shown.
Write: 120 °
